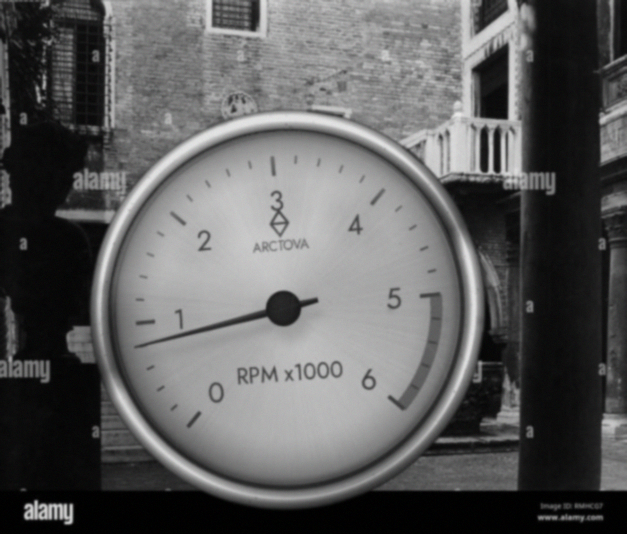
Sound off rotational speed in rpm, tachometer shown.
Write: 800 rpm
